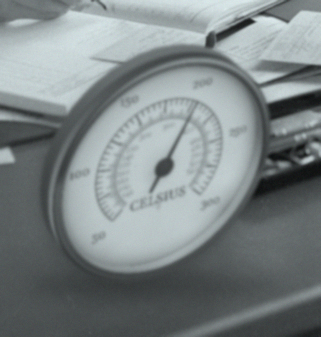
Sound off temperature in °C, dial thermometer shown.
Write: 200 °C
